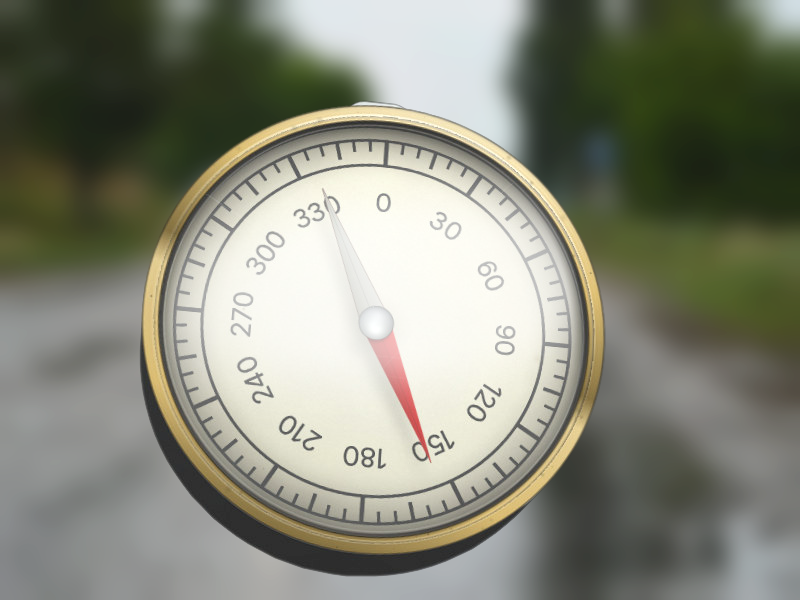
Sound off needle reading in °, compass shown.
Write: 155 °
